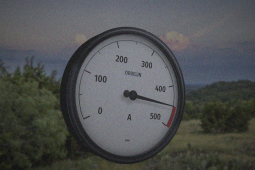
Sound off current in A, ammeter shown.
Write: 450 A
